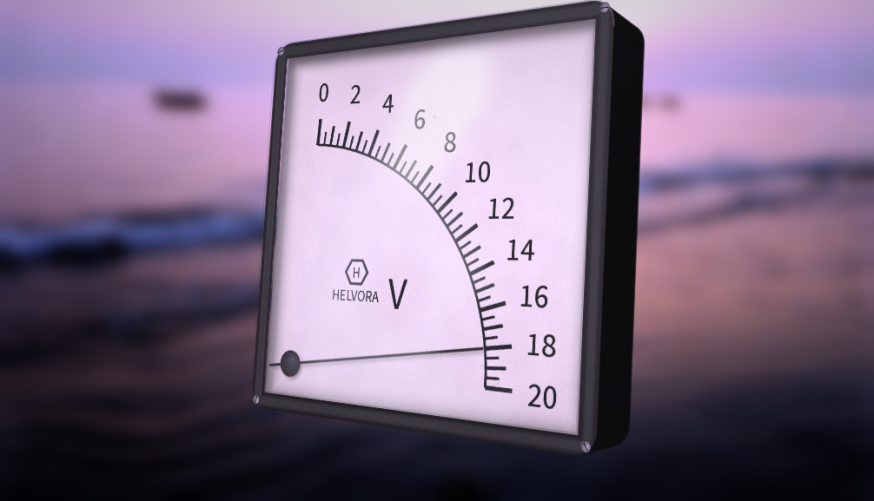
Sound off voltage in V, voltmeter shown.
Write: 18 V
